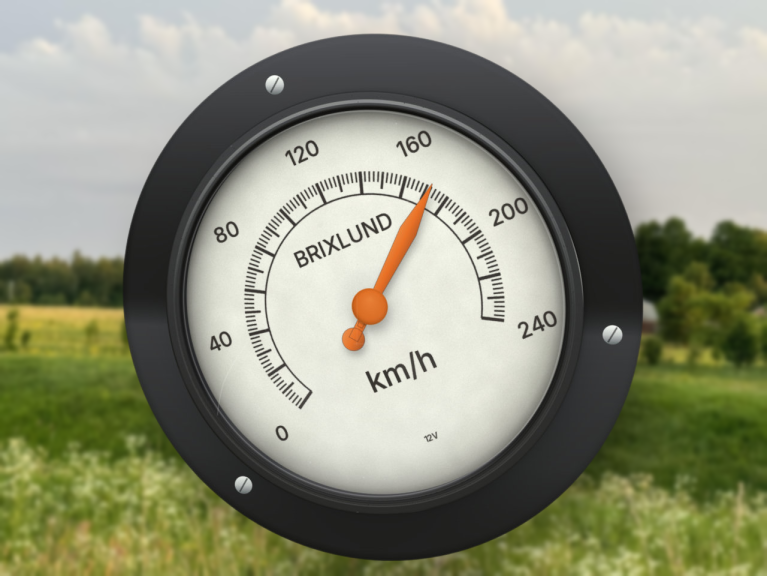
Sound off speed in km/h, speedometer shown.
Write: 172 km/h
